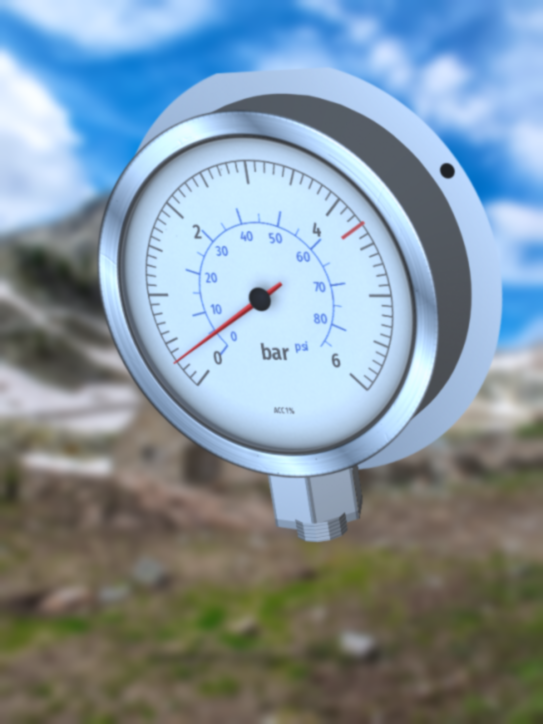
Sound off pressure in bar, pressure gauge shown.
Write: 0.3 bar
